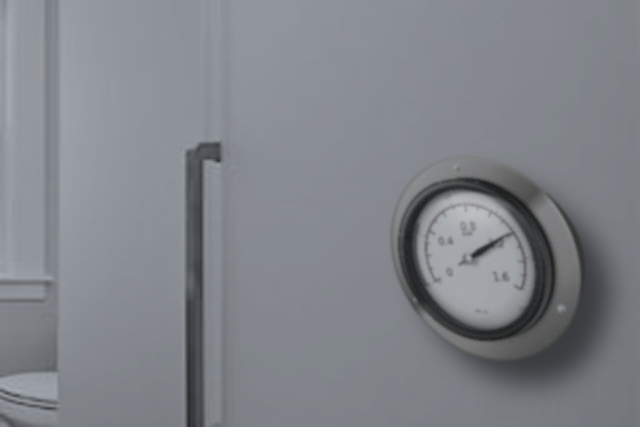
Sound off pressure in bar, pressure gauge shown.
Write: 1.2 bar
